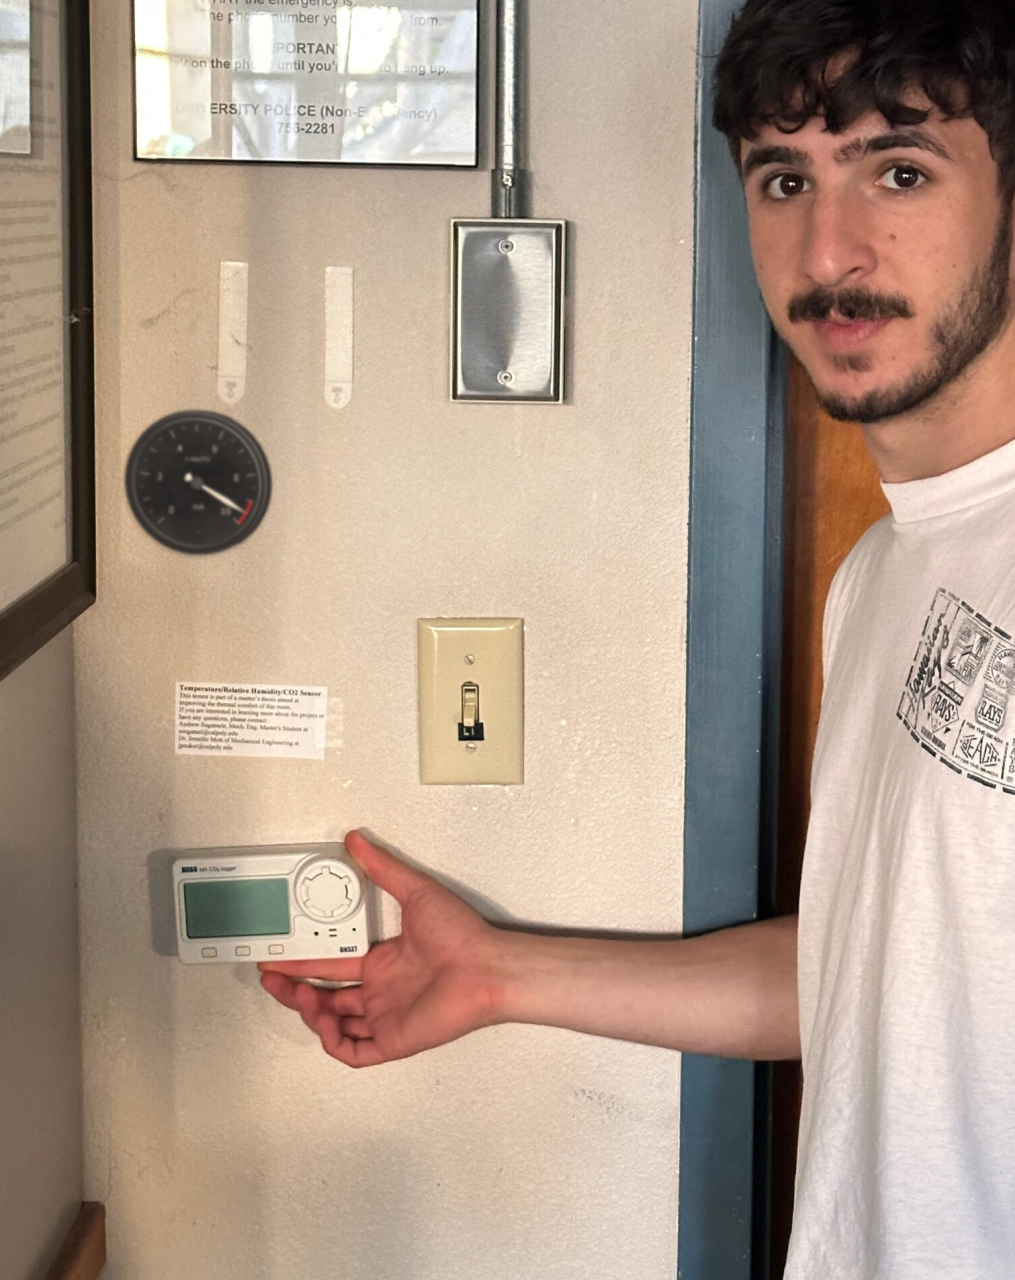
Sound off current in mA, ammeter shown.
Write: 9.5 mA
